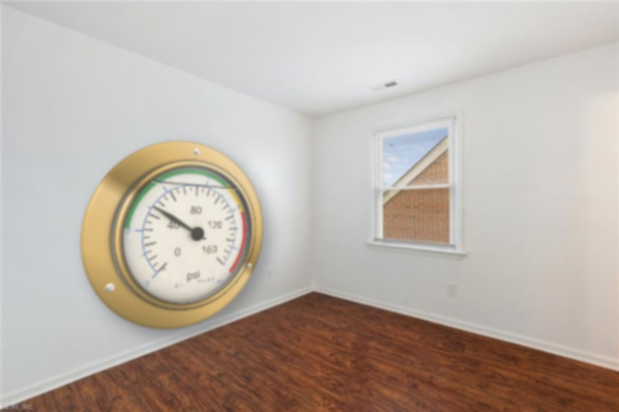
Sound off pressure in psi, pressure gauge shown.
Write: 45 psi
